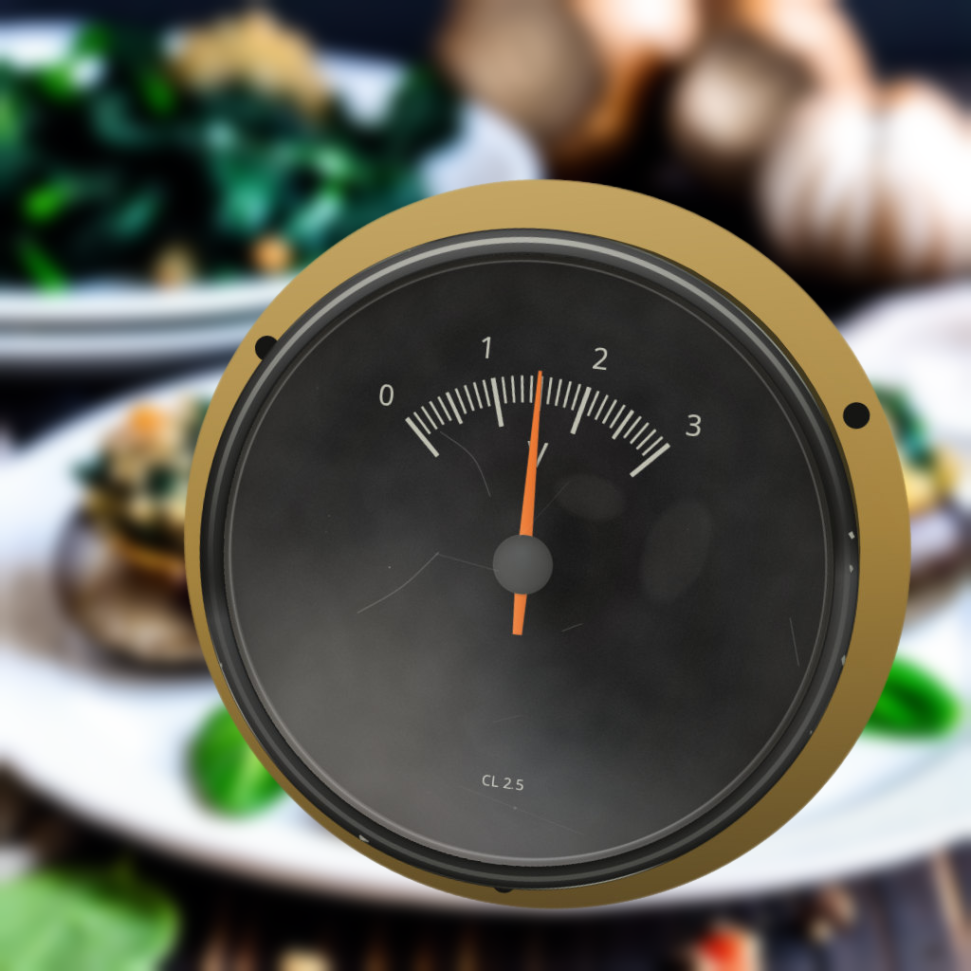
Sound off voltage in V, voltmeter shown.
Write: 1.5 V
